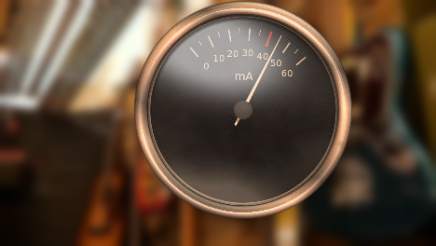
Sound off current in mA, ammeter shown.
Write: 45 mA
